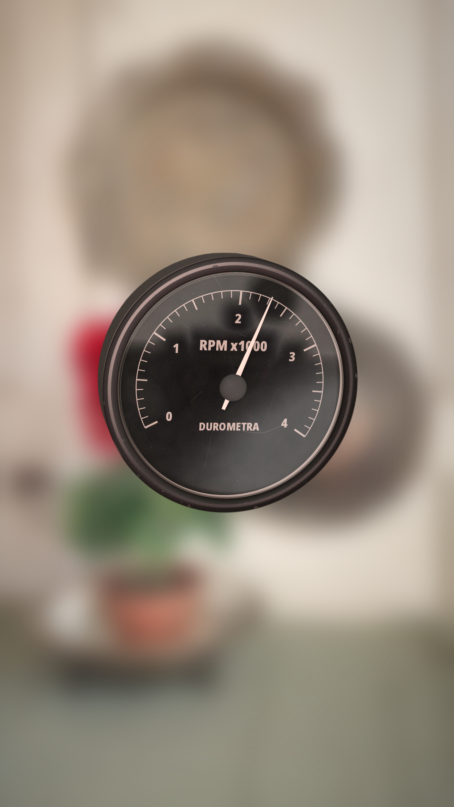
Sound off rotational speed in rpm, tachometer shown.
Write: 2300 rpm
